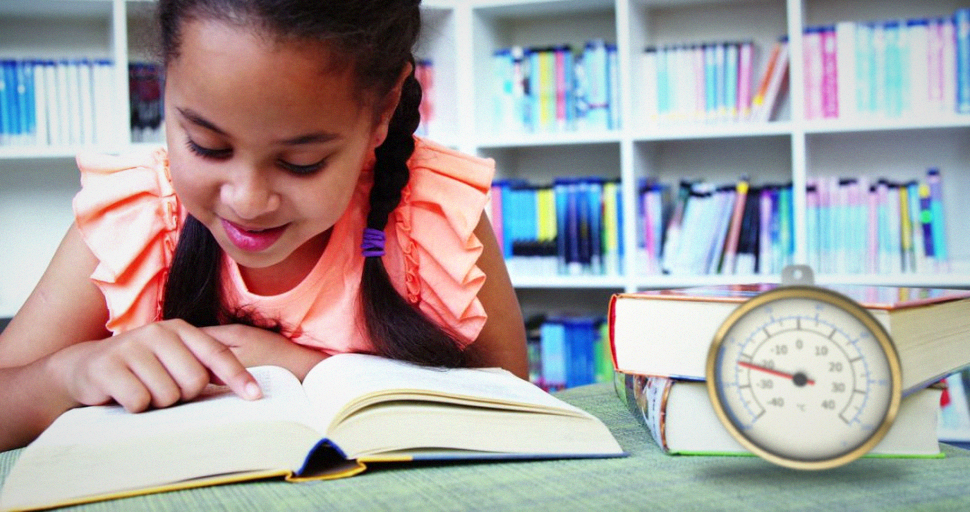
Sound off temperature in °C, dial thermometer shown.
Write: -22.5 °C
